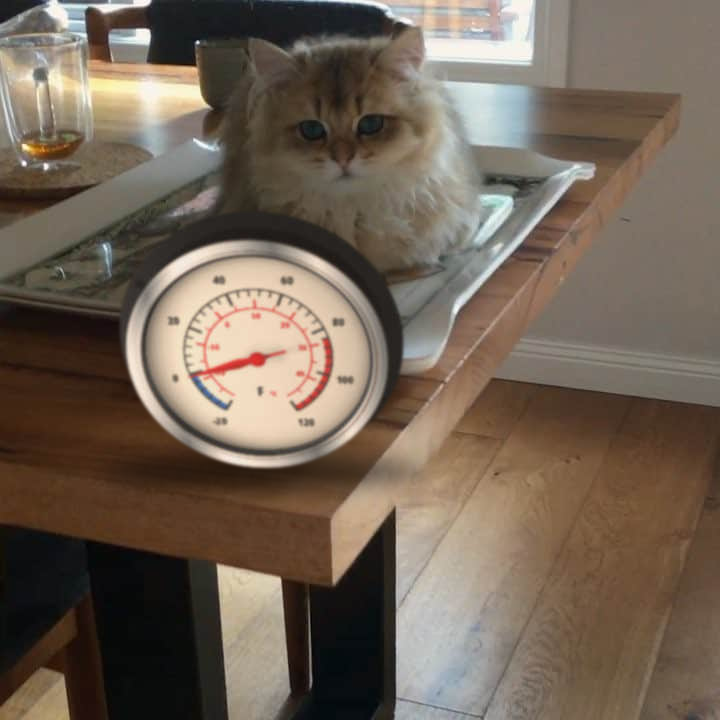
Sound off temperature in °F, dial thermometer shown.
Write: 0 °F
